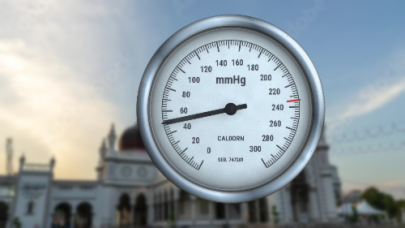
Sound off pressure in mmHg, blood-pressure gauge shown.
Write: 50 mmHg
